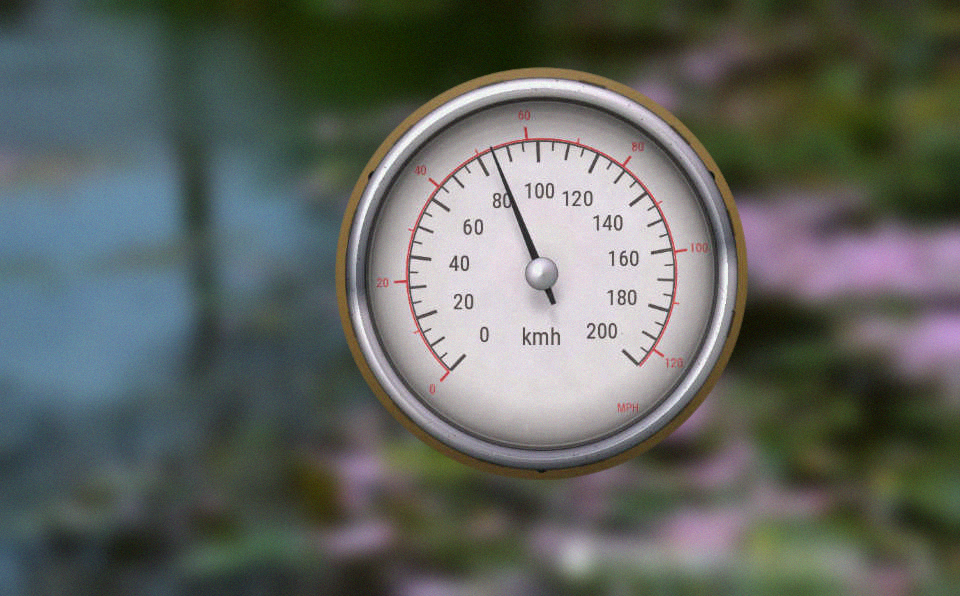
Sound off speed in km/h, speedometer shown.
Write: 85 km/h
